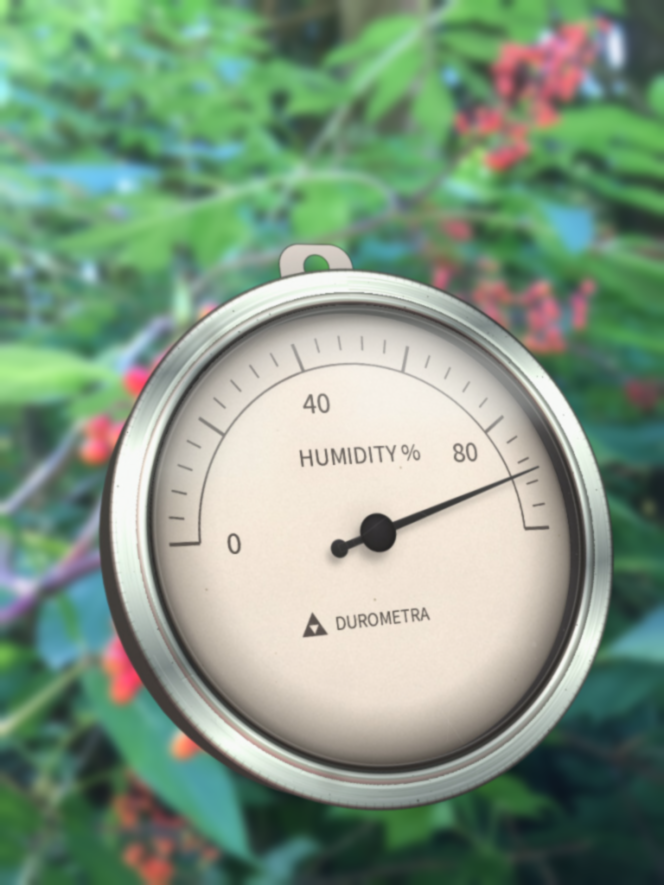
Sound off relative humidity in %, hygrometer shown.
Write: 90 %
